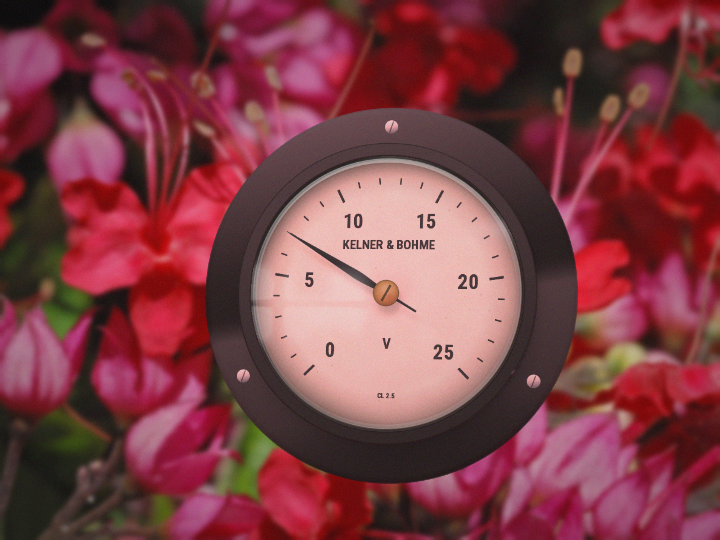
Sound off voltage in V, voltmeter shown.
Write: 7 V
